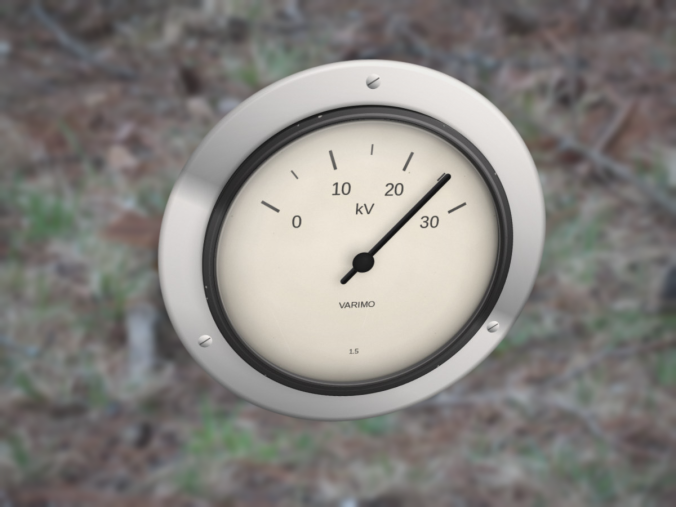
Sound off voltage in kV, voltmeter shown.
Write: 25 kV
